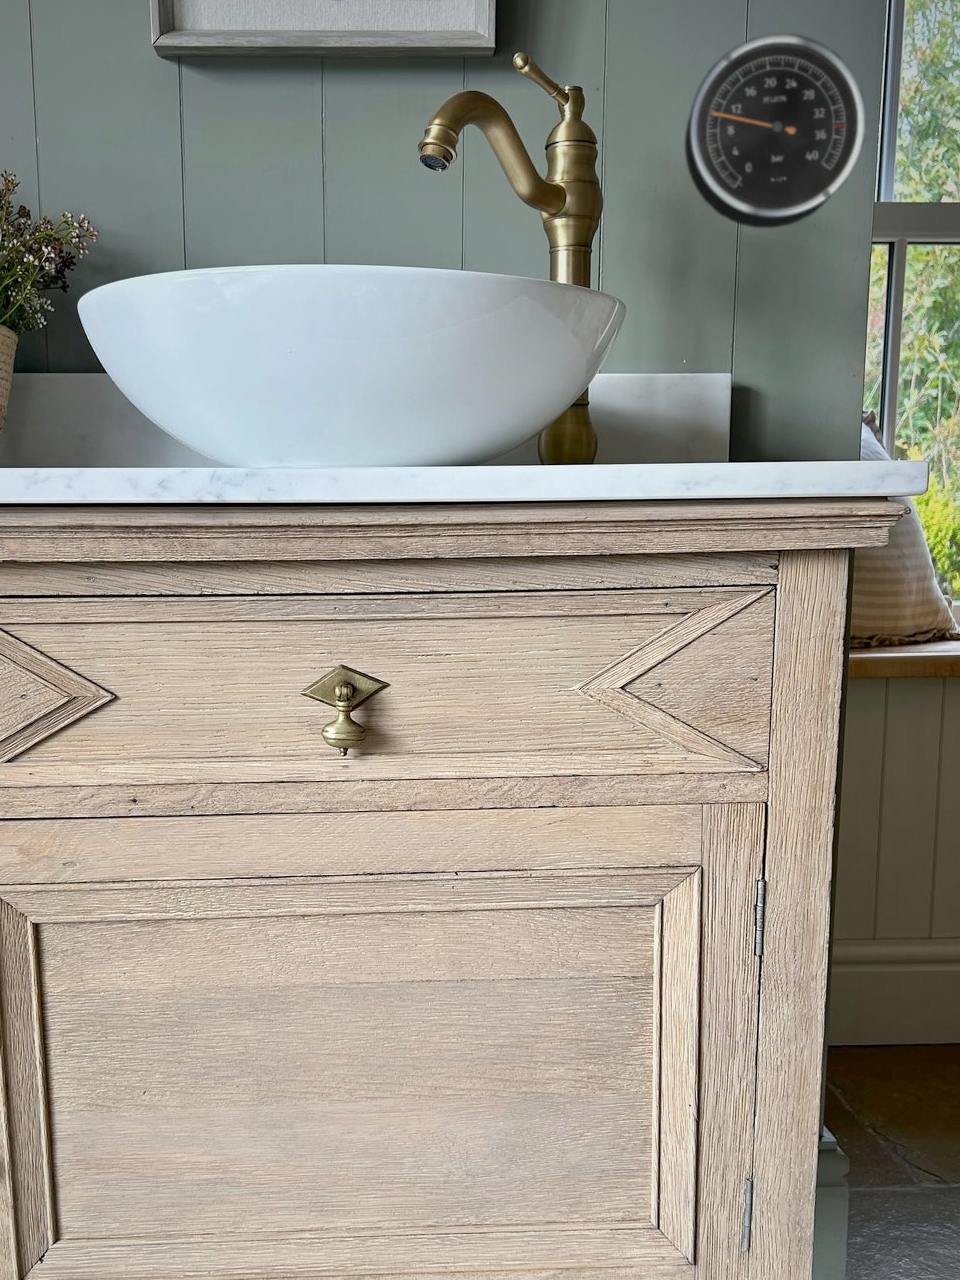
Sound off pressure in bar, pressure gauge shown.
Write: 10 bar
